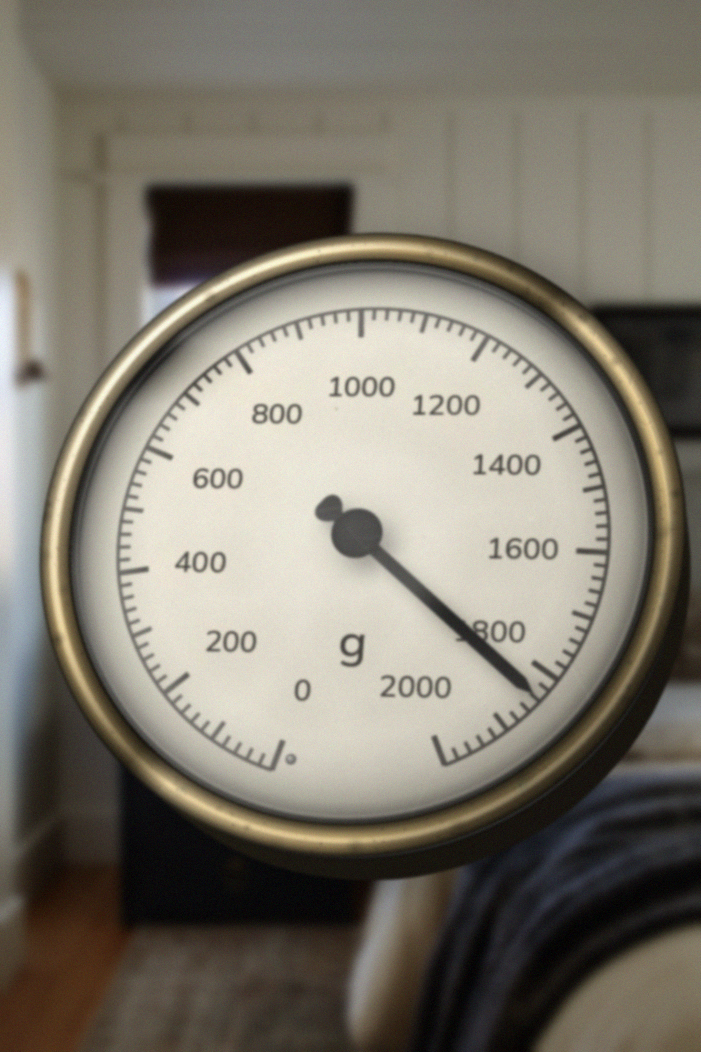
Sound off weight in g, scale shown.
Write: 1840 g
